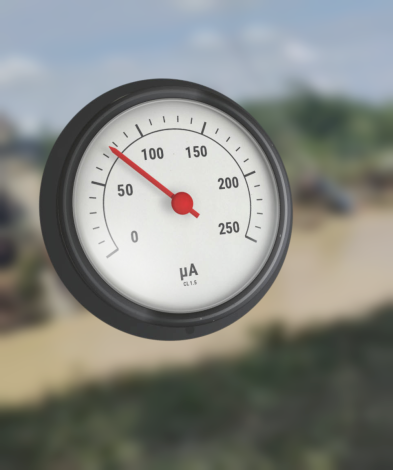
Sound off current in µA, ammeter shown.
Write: 75 µA
